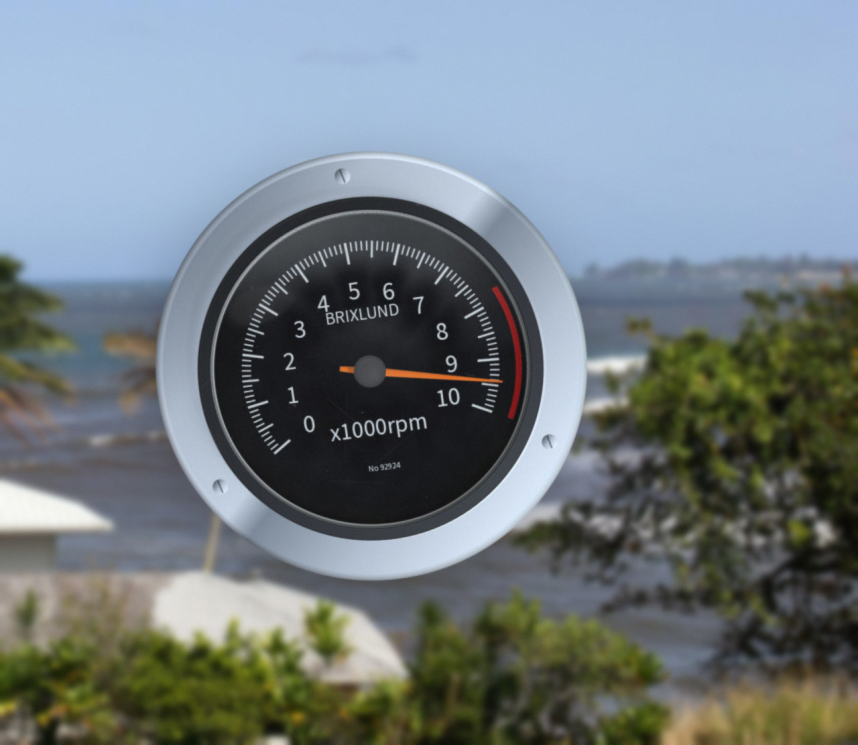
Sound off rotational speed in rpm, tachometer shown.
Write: 9400 rpm
